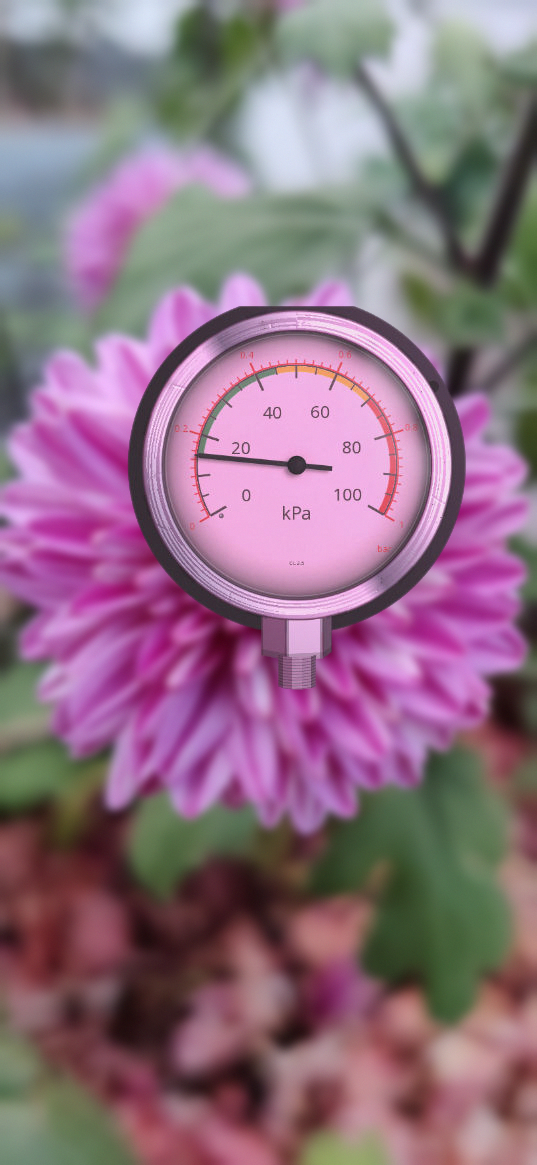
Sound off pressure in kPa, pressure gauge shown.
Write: 15 kPa
